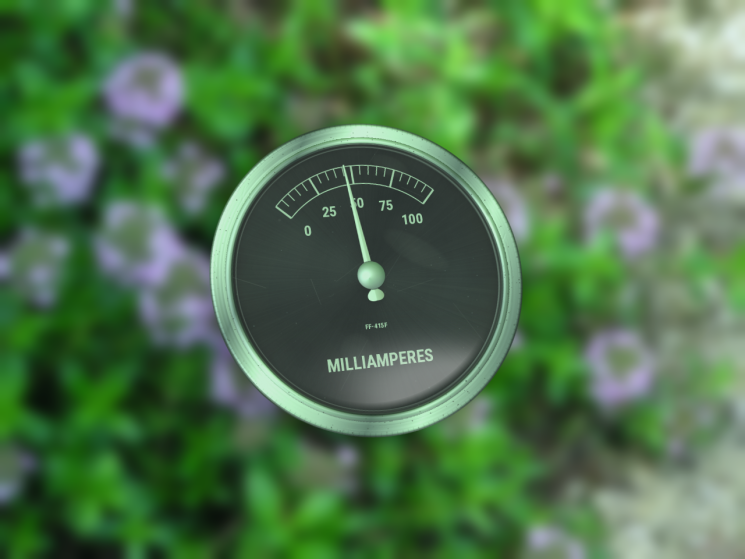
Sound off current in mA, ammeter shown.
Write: 45 mA
